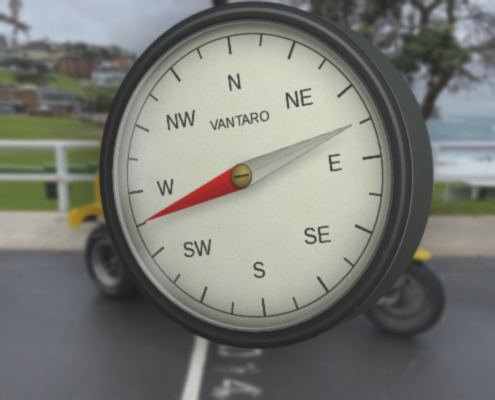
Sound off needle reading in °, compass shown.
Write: 255 °
